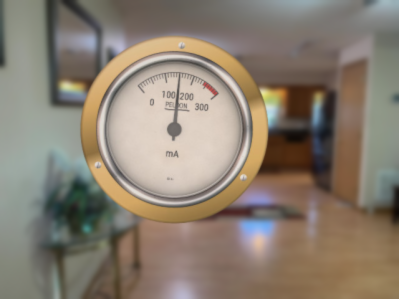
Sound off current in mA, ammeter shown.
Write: 150 mA
